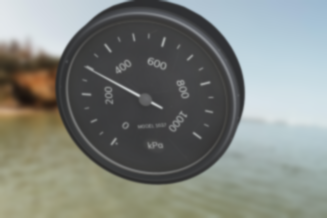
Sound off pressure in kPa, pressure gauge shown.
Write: 300 kPa
